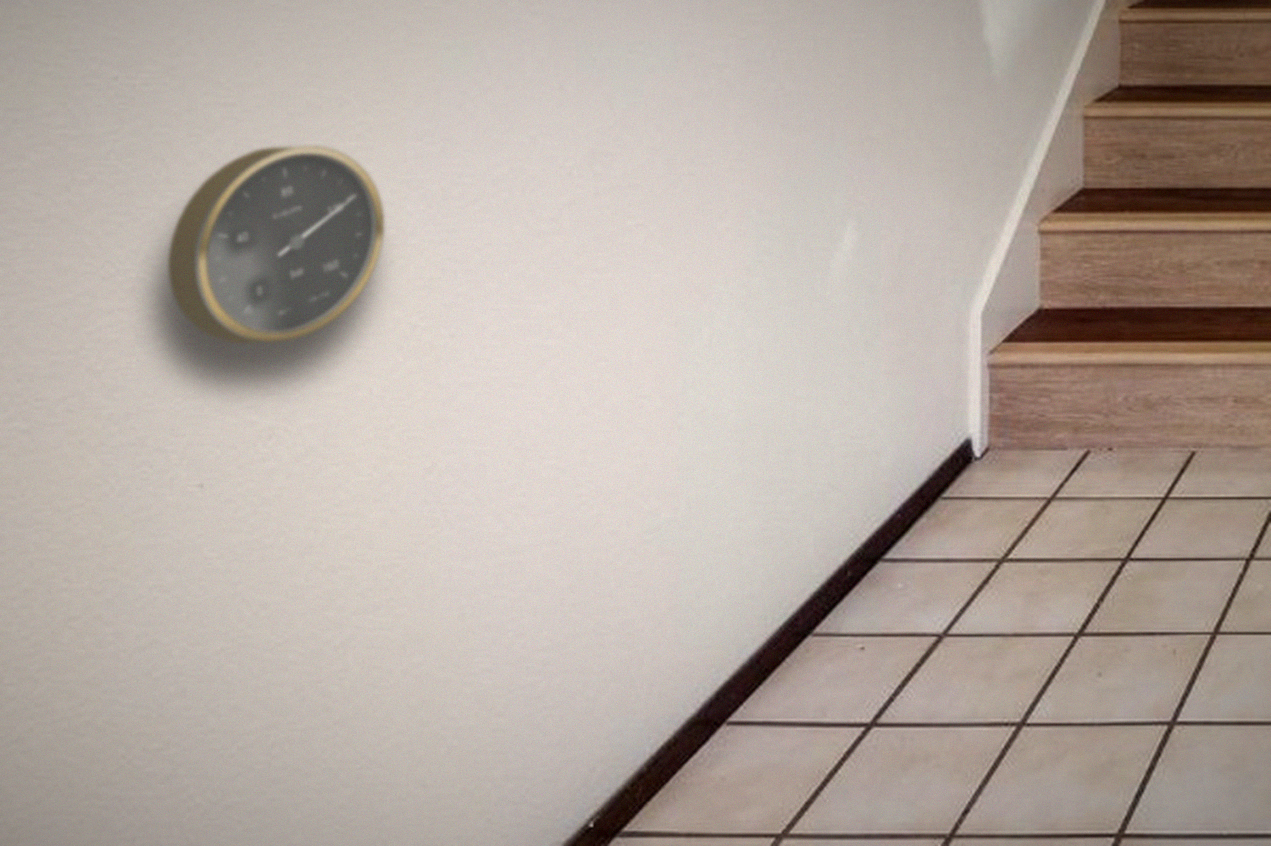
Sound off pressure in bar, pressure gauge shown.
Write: 120 bar
